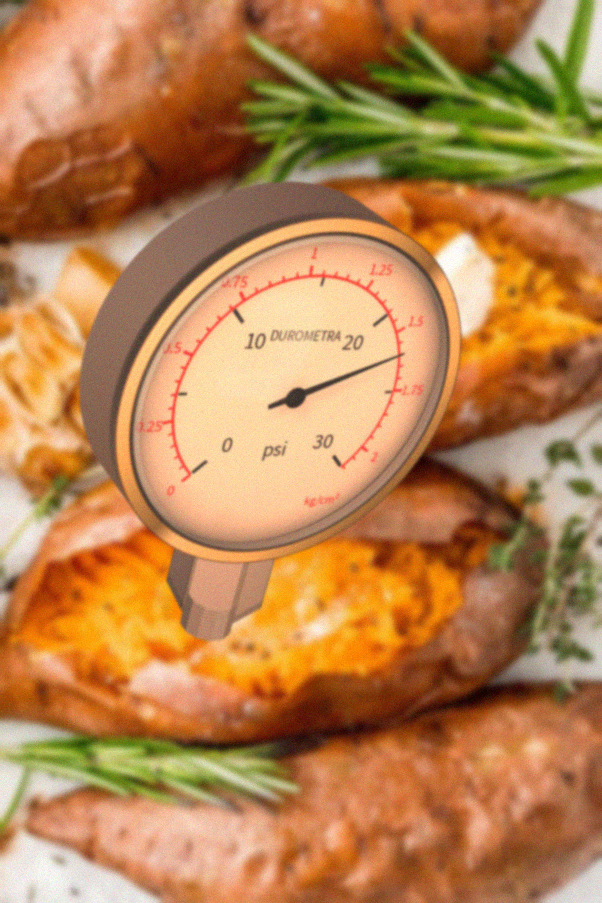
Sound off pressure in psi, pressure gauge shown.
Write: 22.5 psi
